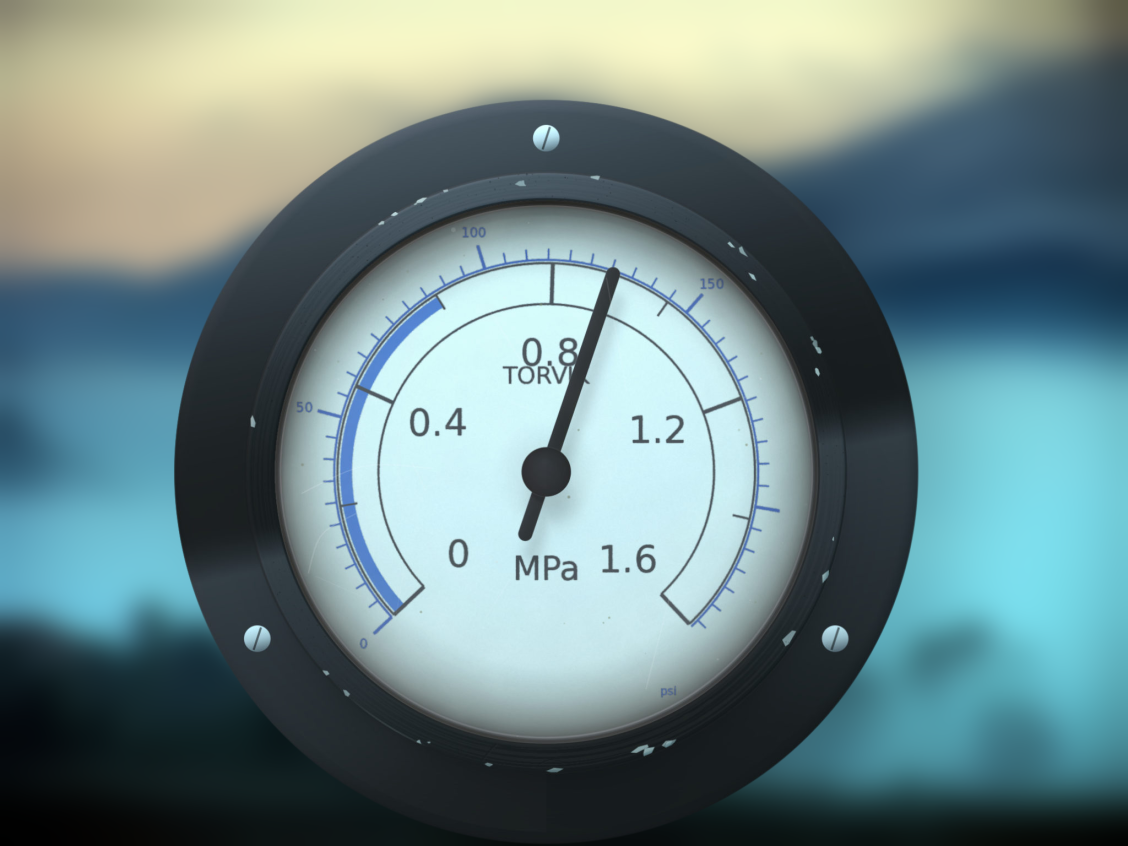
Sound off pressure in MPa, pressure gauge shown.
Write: 0.9 MPa
